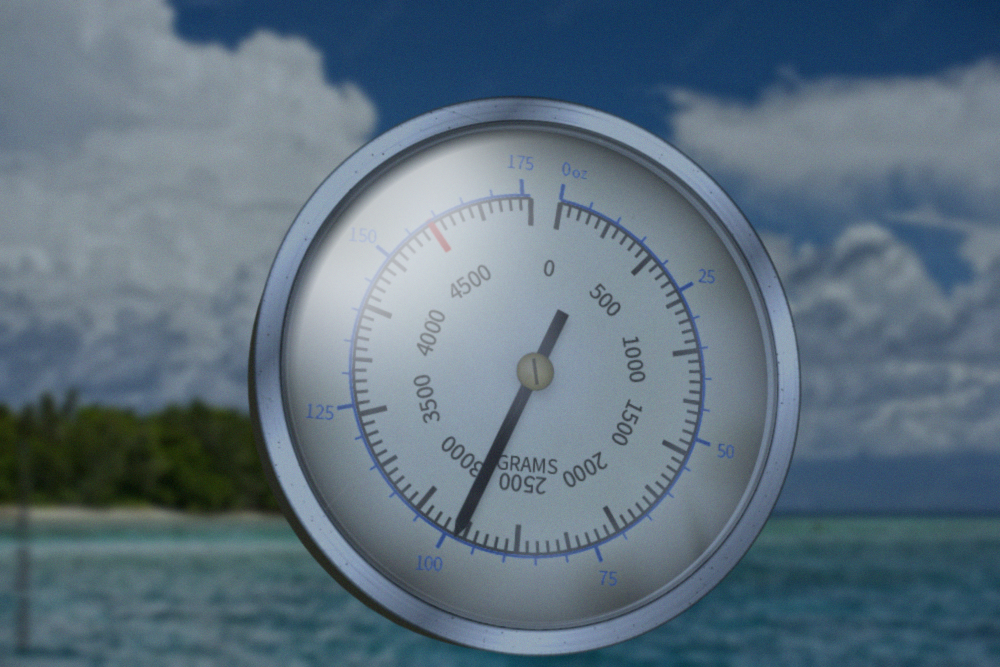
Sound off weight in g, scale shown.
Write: 2800 g
